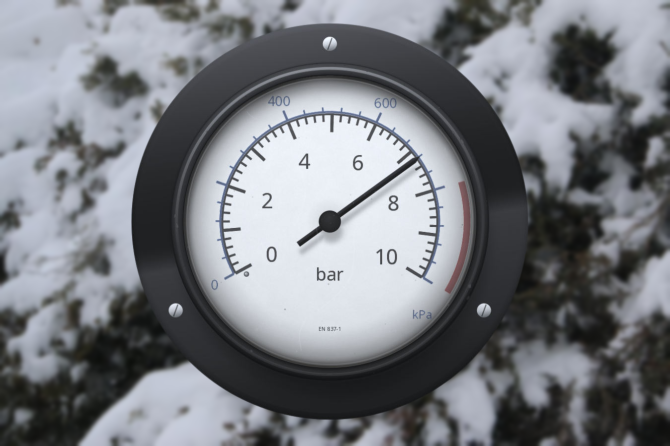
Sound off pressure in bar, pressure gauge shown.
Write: 7.2 bar
